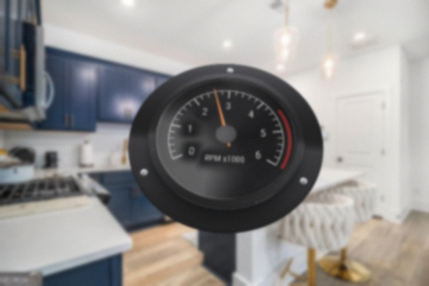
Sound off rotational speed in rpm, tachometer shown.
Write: 2600 rpm
